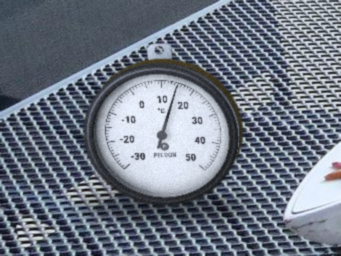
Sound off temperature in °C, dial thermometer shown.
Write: 15 °C
